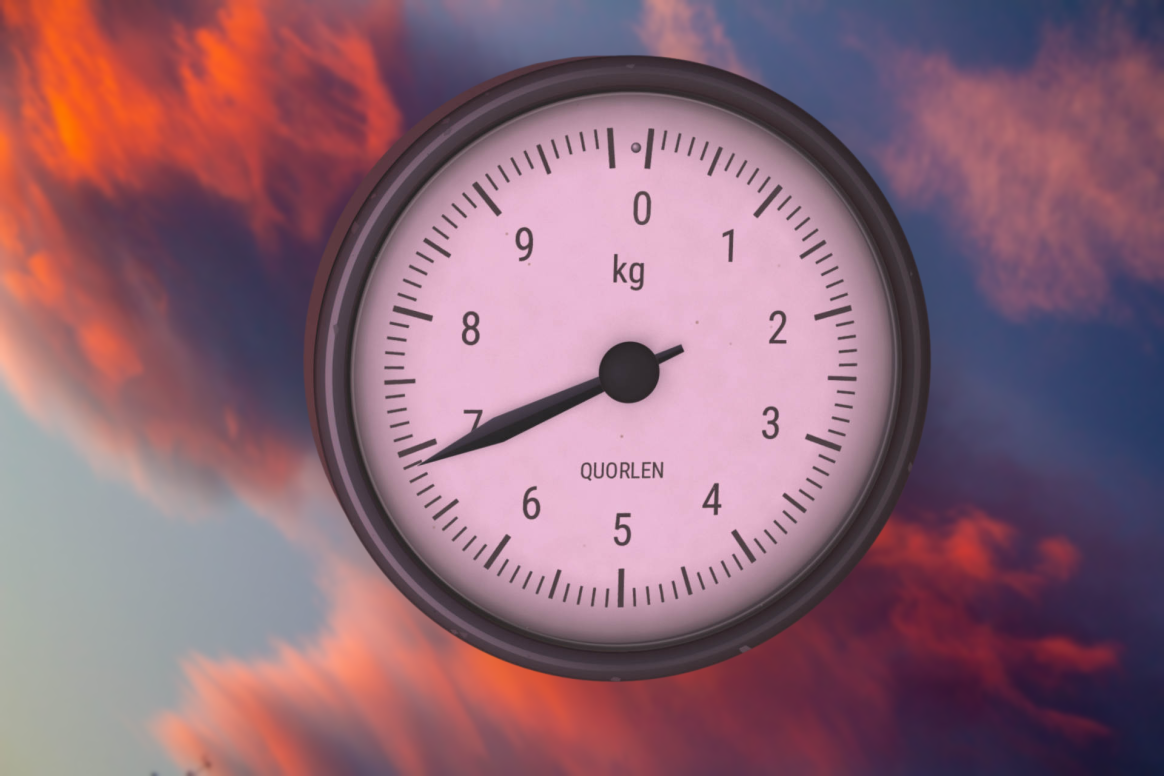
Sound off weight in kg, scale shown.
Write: 6.9 kg
